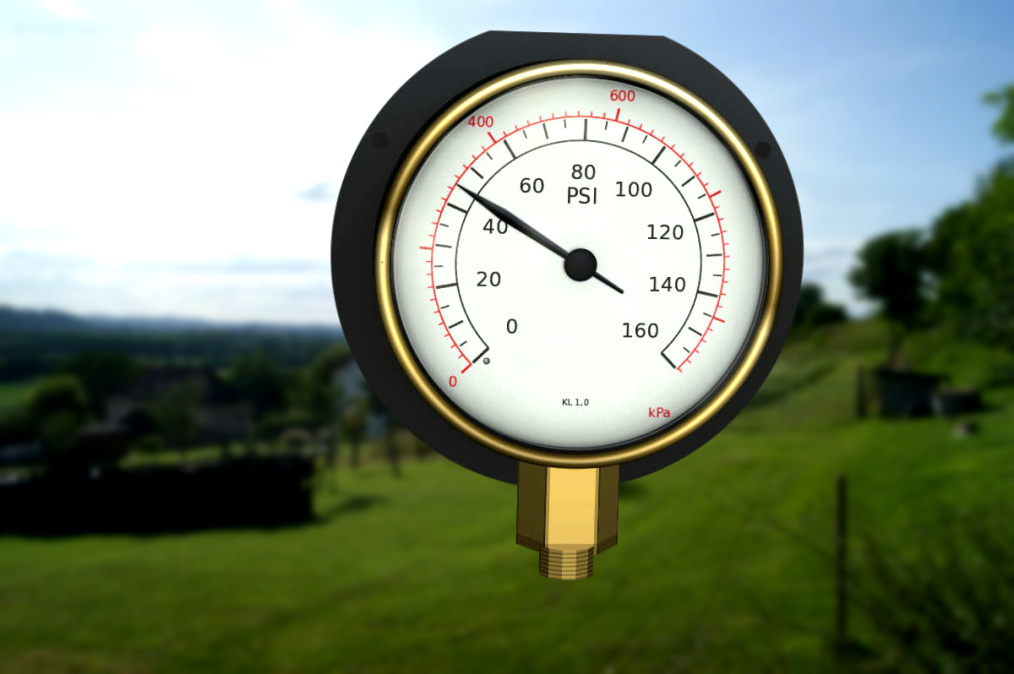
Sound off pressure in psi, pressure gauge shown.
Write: 45 psi
